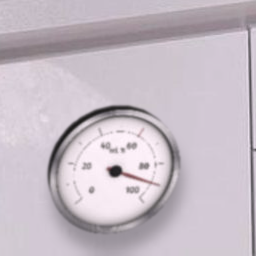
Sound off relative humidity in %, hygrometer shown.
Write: 90 %
